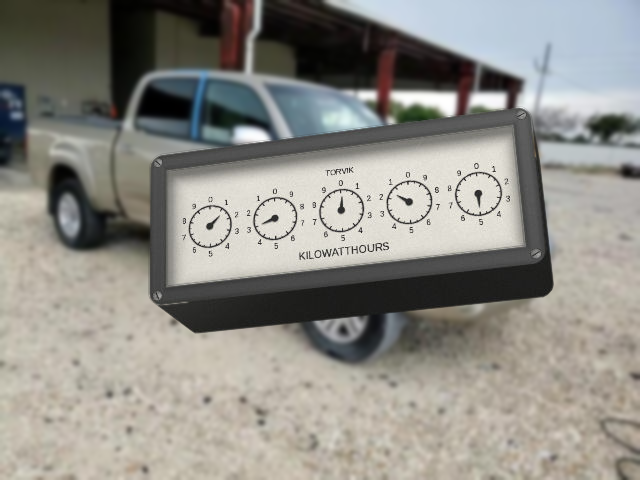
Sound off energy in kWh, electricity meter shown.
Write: 13015 kWh
